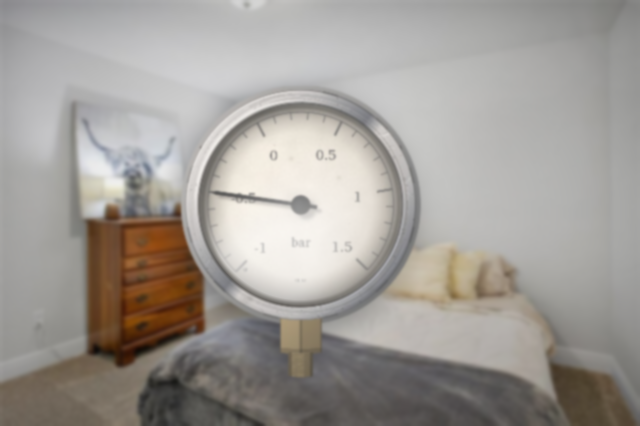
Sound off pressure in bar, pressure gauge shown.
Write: -0.5 bar
